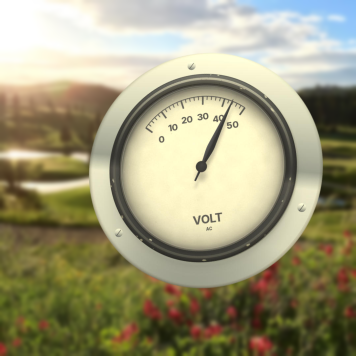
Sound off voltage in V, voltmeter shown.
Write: 44 V
